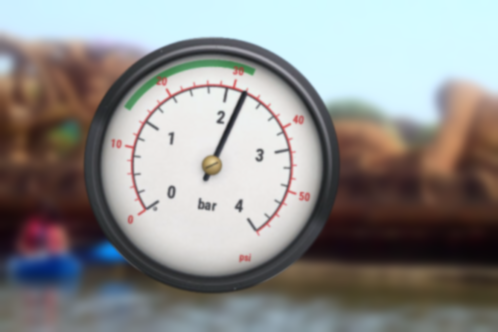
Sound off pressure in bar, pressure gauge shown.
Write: 2.2 bar
